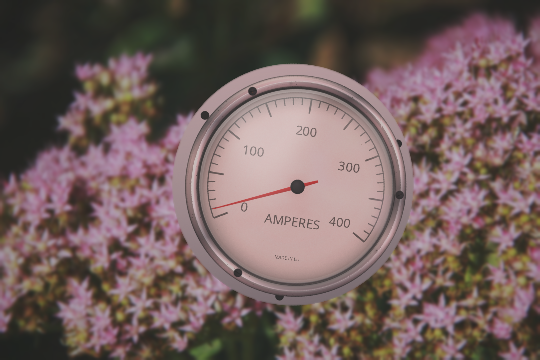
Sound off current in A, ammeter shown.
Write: 10 A
